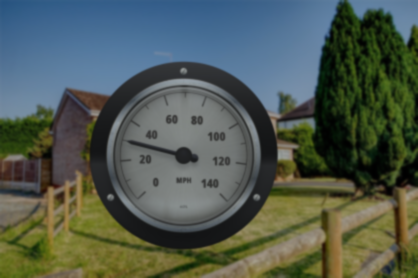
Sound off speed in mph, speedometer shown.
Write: 30 mph
